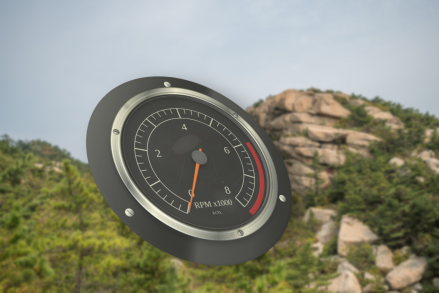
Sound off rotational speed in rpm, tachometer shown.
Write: 0 rpm
